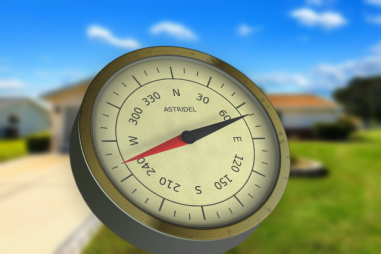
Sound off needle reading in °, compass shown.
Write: 250 °
